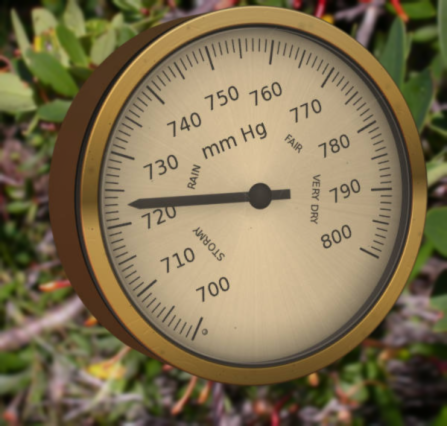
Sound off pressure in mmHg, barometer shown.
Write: 723 mmHg
